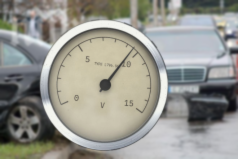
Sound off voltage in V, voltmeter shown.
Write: 9.5 V
